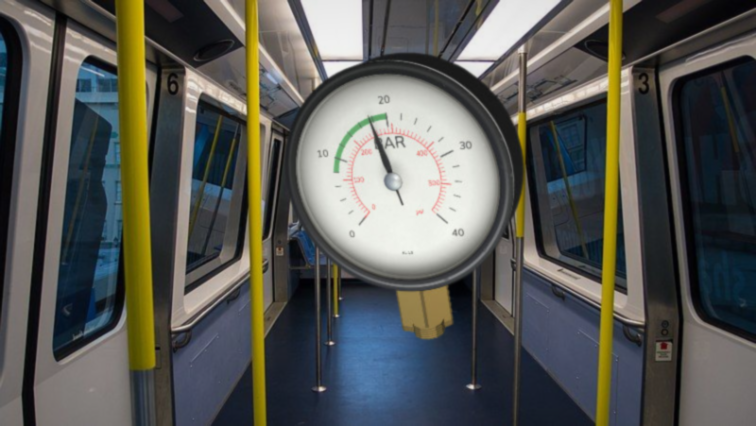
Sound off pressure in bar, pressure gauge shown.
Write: 18 bar
